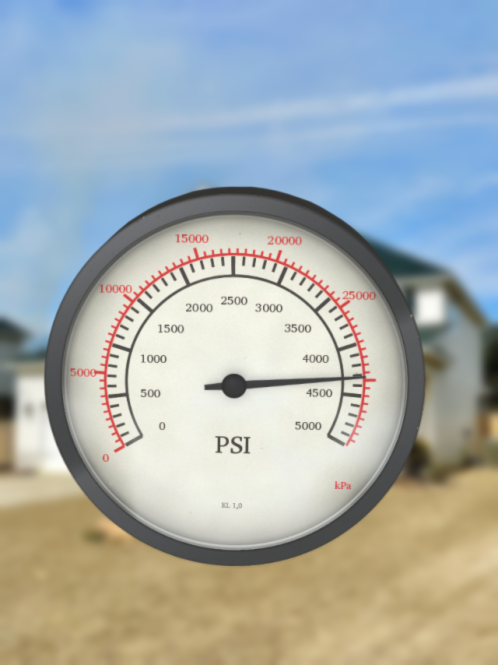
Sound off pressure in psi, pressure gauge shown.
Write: 4300 psi
